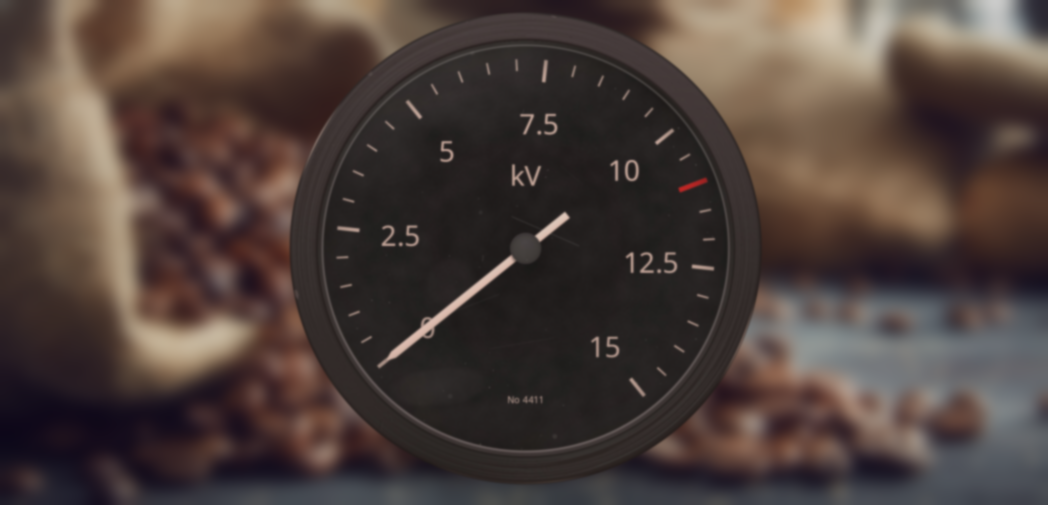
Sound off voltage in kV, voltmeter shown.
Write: 0 kV
